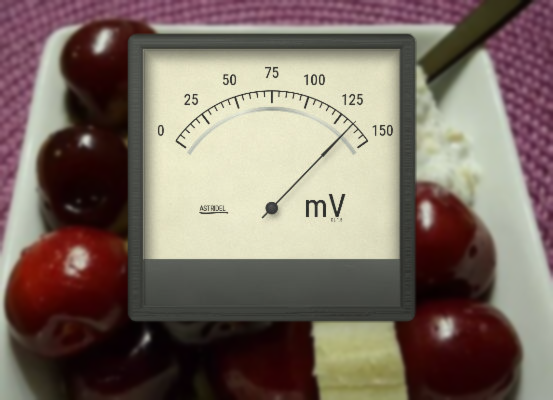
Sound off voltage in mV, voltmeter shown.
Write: 135 mV
